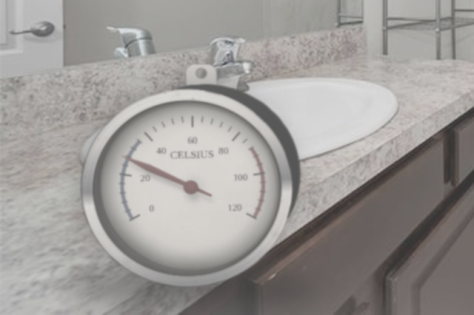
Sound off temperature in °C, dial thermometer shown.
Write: 28 °C
